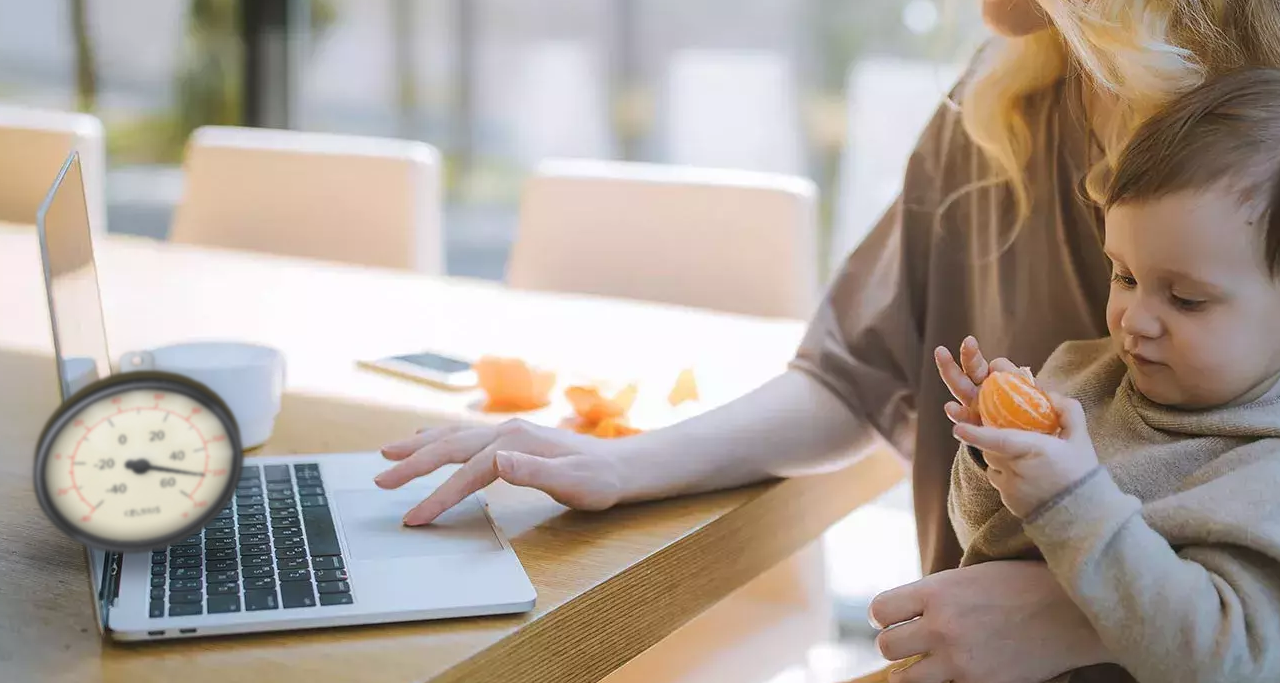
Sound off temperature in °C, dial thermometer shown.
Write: 50 °C
